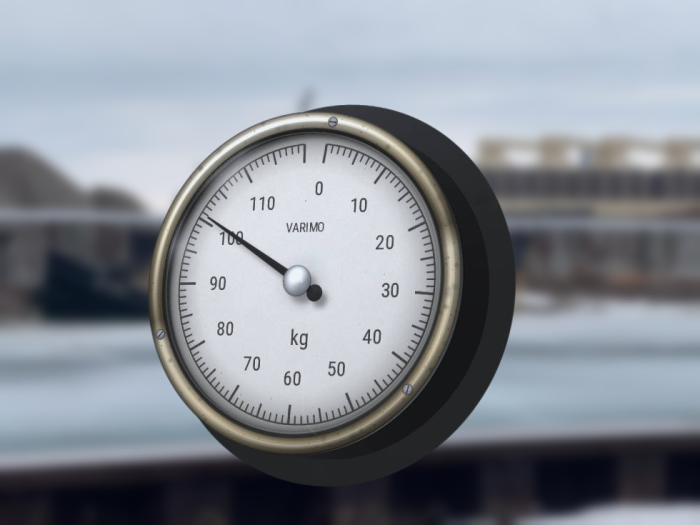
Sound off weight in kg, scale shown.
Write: 101 kg
